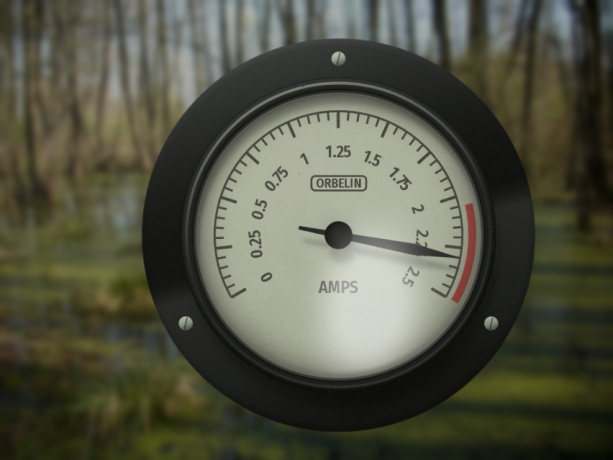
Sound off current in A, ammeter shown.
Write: 2.3 A
